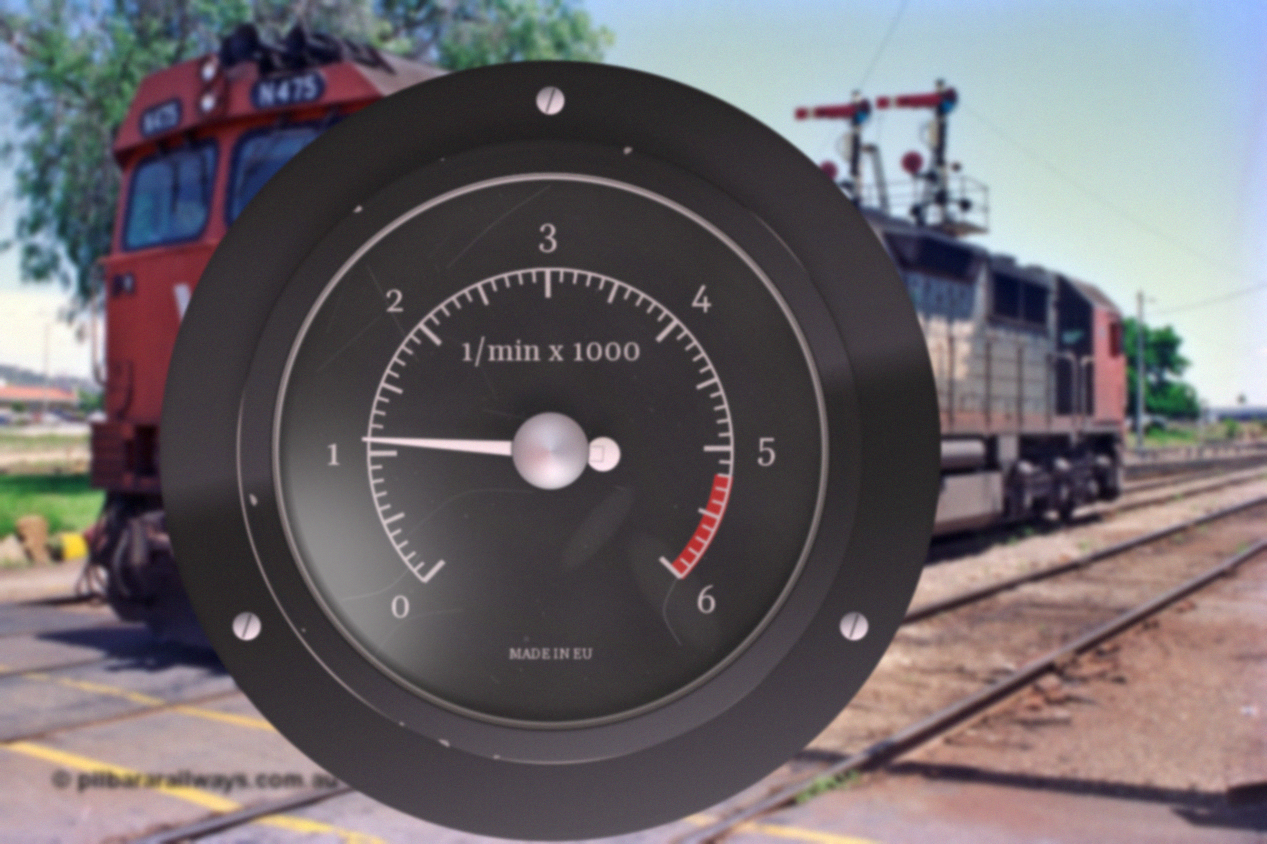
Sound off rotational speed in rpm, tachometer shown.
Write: 1100 rpm
